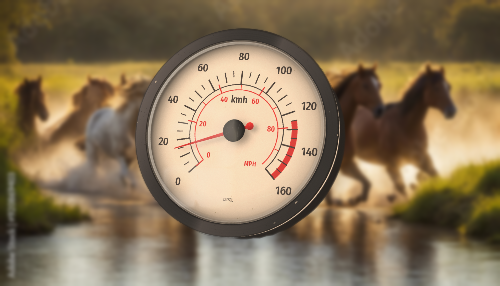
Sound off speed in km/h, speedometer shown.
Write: 15 km/h
